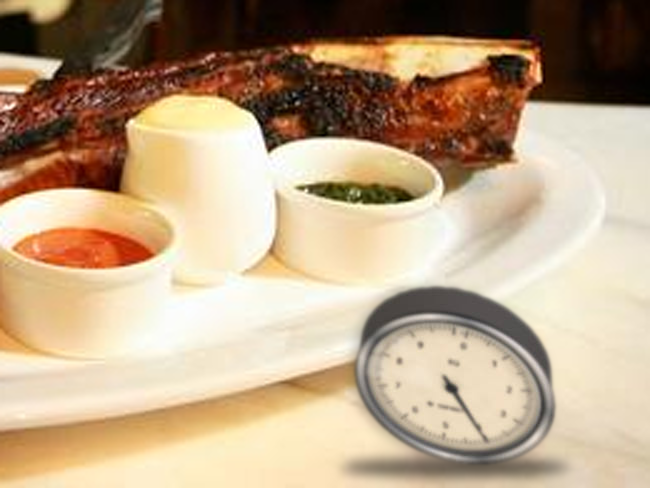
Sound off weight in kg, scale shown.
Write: 4 kg
